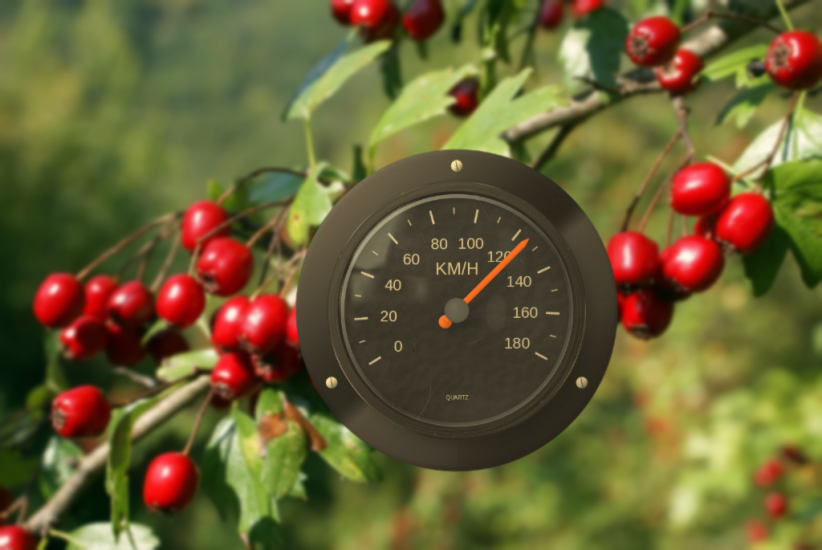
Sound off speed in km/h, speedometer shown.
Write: 125 km/h
